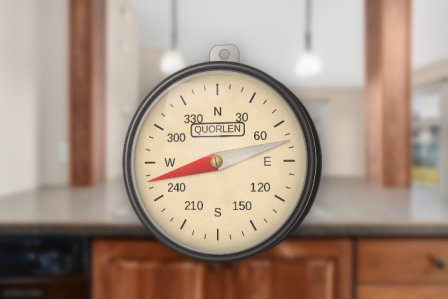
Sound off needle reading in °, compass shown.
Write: 255 °
